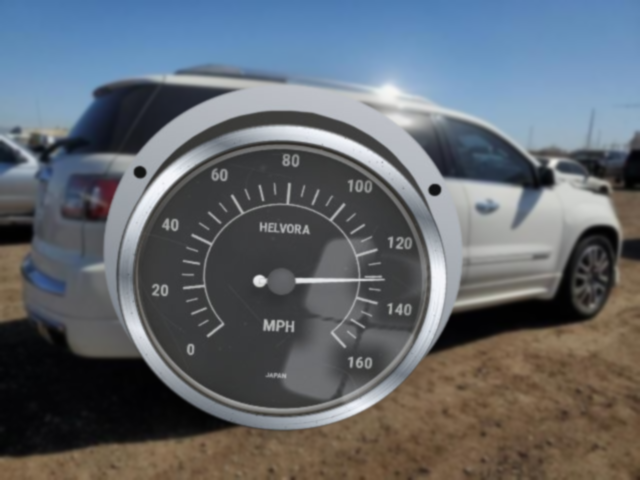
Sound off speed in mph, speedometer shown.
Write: 130 mph
